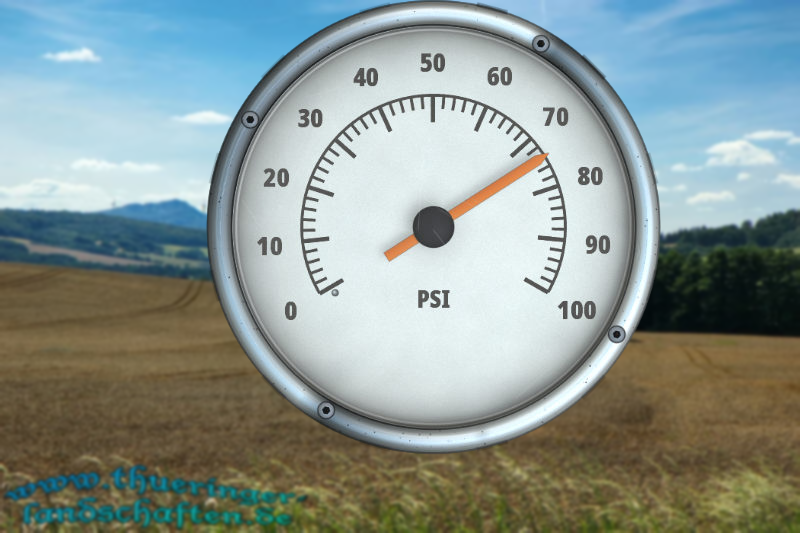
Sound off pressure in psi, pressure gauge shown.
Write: 74 psi
